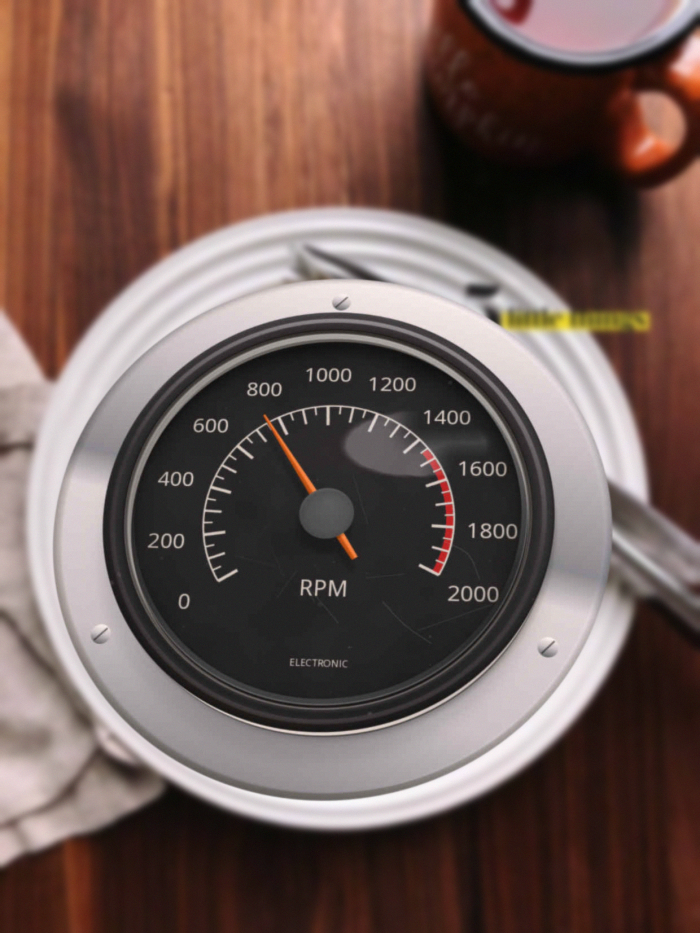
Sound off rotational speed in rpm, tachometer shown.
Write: 750 rpm
